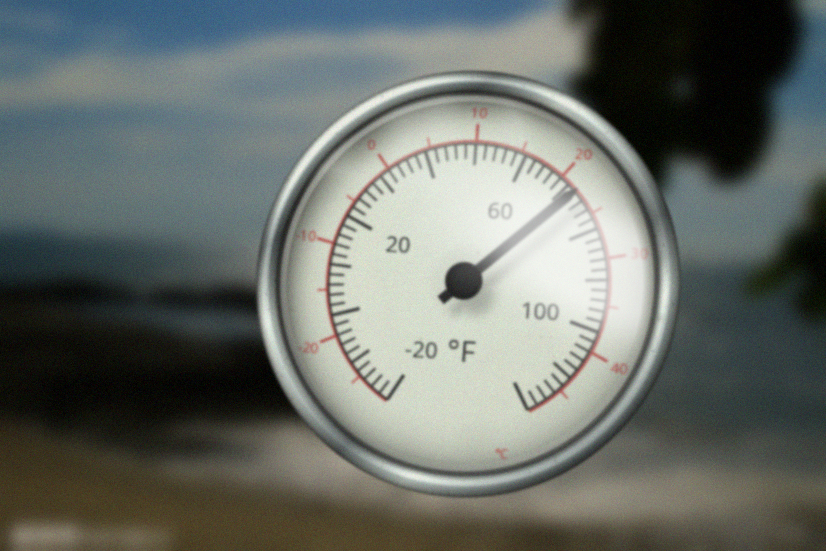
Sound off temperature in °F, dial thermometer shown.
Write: 72 °F
